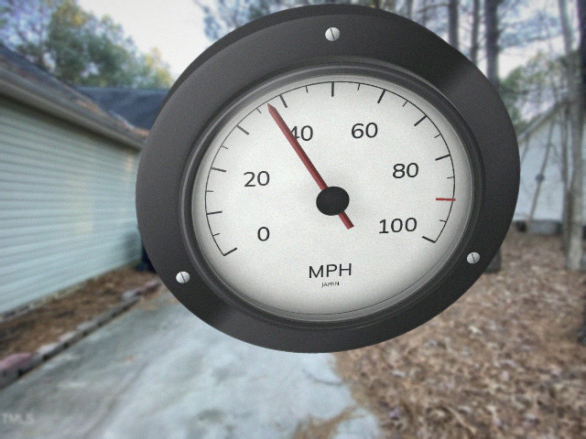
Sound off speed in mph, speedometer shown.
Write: 37.5 mph
